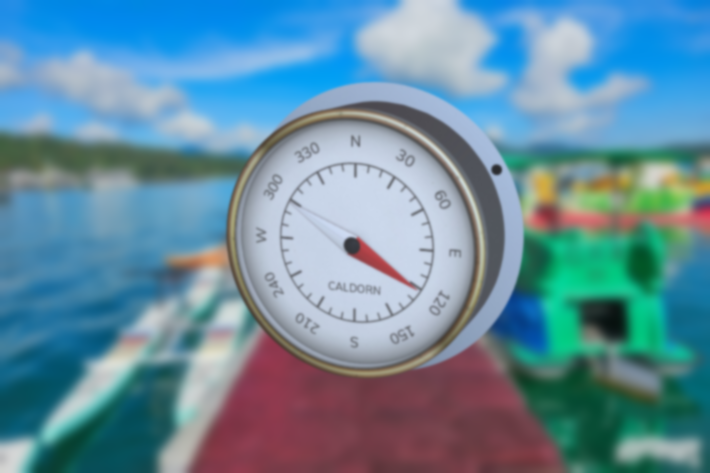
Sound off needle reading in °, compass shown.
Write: 120 °
